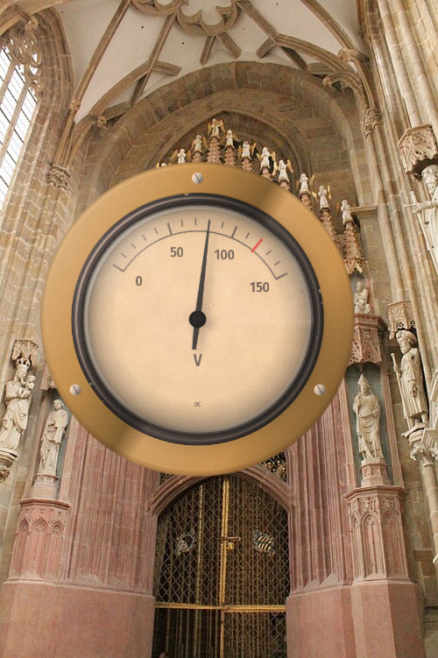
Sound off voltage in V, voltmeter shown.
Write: 80 V
